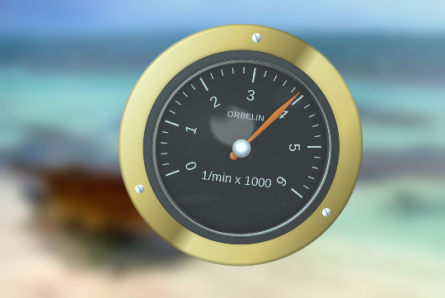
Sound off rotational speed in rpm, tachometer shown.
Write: 3900 rpm
